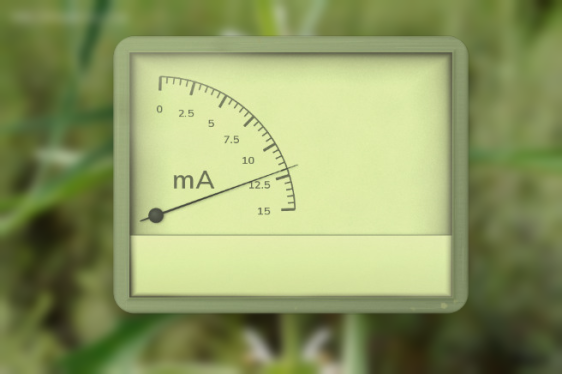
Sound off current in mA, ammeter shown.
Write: 12 mA
